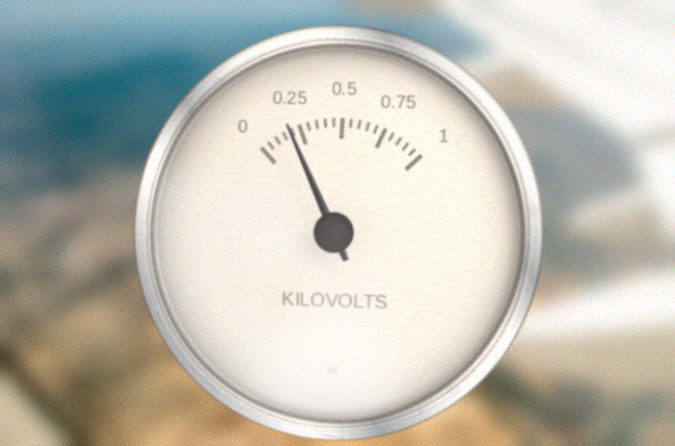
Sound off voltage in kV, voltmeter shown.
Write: 0.2 kV
